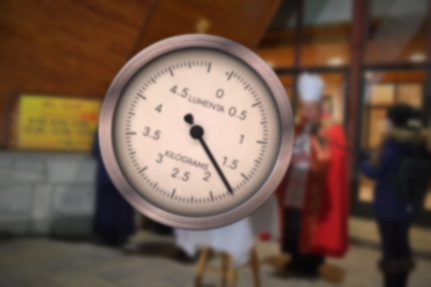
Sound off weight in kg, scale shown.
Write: 1.75 kg
